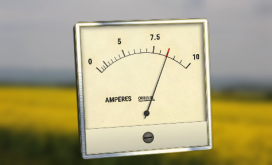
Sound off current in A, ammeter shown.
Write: 8.5 A
